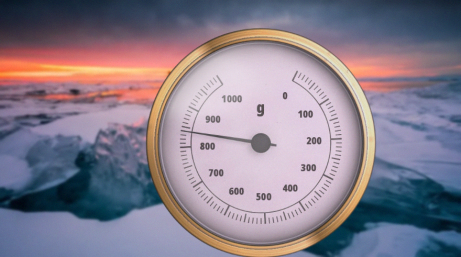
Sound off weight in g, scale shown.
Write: 840 g
